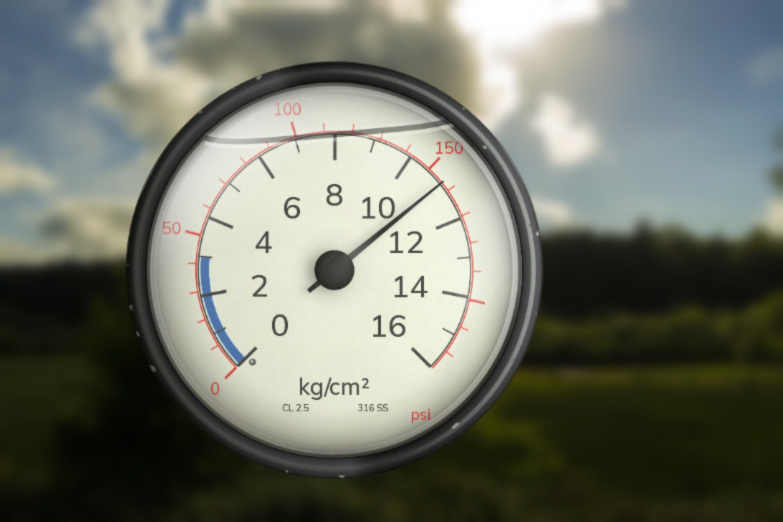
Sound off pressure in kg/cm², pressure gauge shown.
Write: 11 kg/cm²
